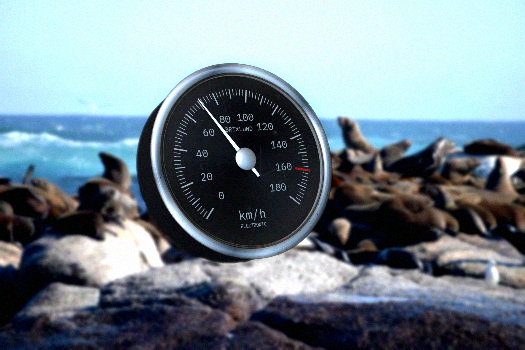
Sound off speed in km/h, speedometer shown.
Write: 70 km/h
